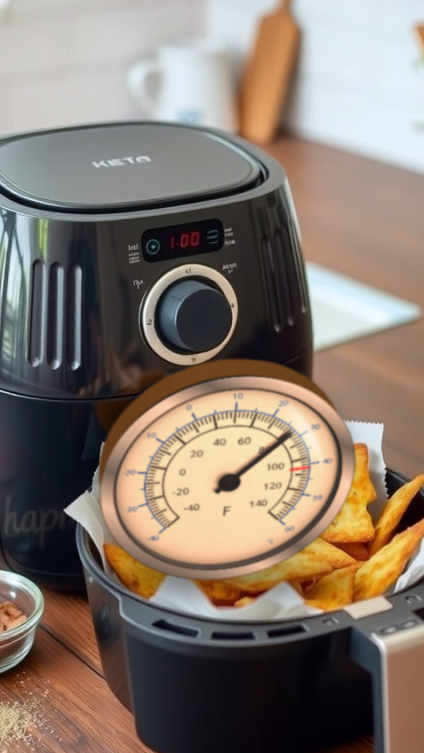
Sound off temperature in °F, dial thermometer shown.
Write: 80 °F
